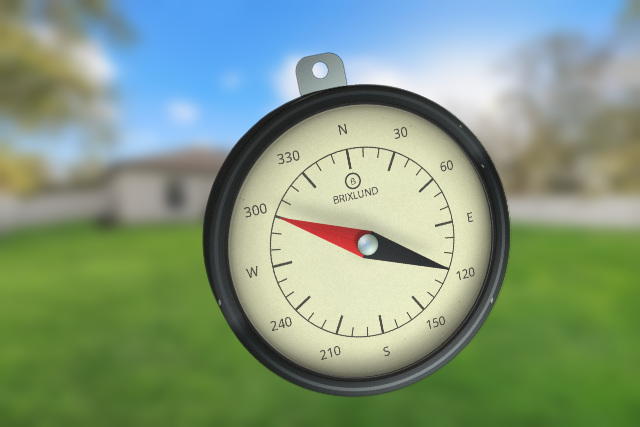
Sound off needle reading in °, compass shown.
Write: 300 °
